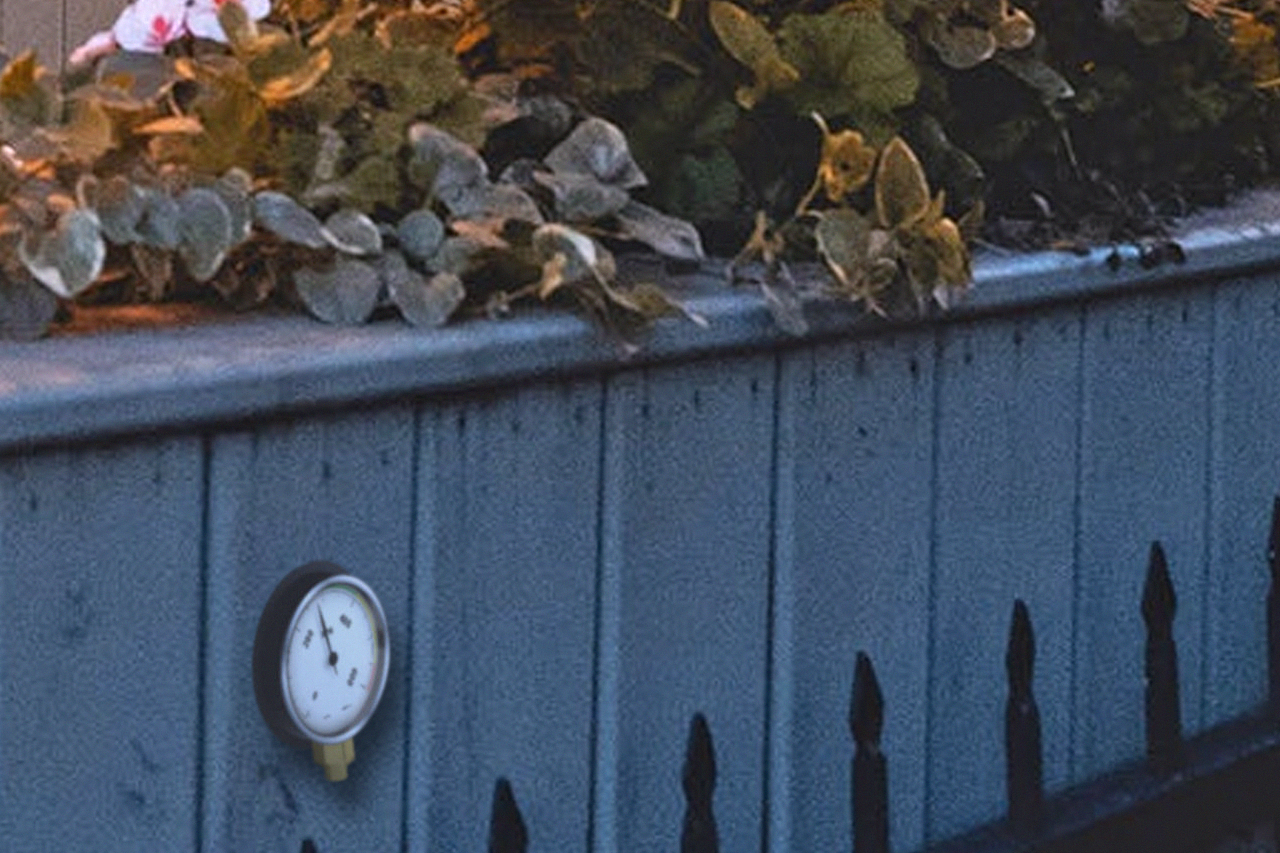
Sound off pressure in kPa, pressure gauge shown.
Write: 275 kPa
